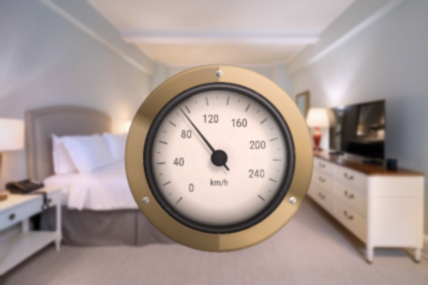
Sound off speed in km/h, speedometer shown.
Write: 95 km/h
